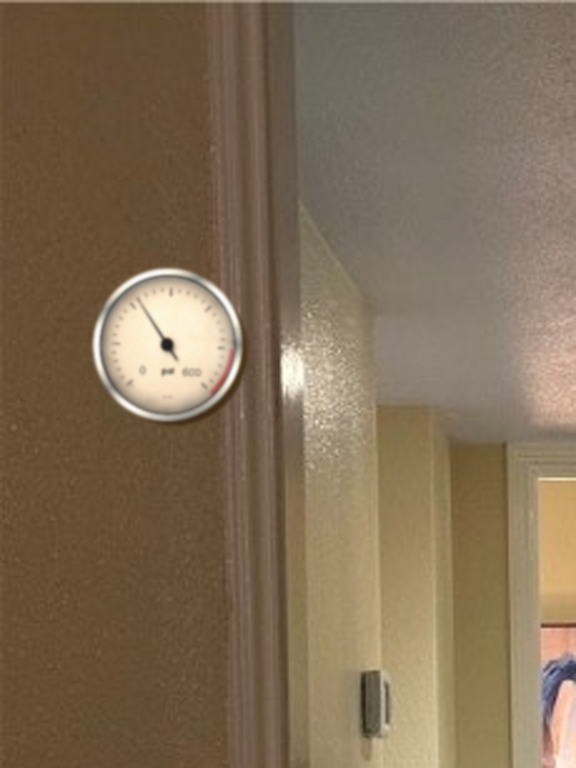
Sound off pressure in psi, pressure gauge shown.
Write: 220 psi
